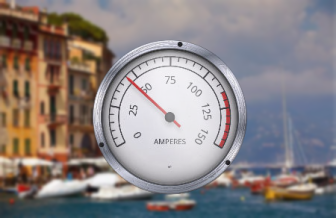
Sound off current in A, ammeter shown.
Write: 45 A
